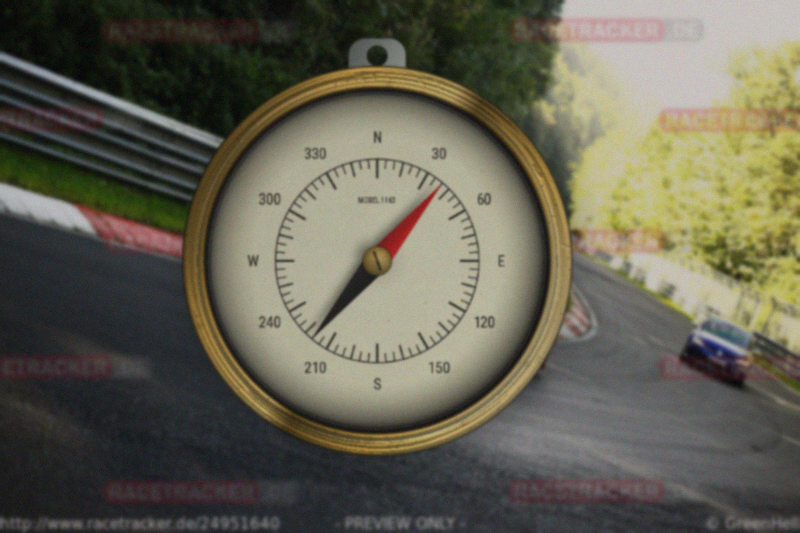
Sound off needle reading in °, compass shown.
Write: 40 °
